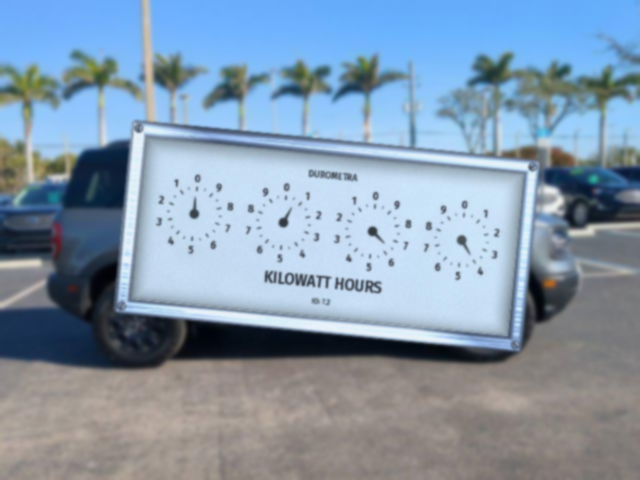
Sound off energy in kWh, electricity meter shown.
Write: 64 kWh
